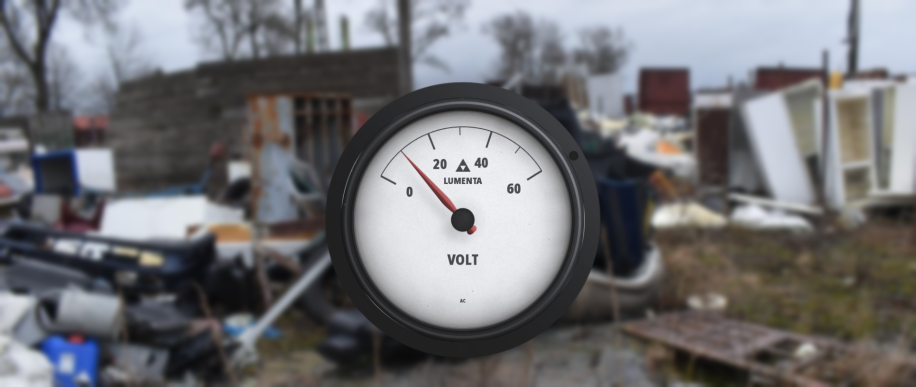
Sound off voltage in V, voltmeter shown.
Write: 10 V
